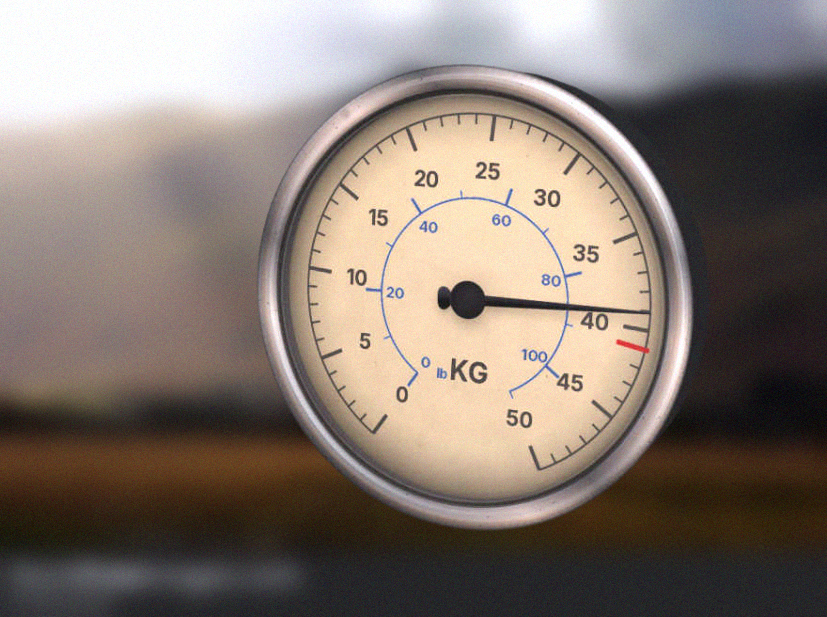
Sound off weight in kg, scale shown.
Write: 39 kg
